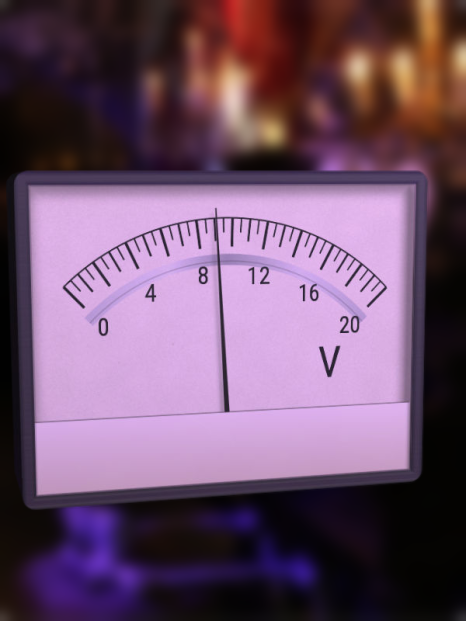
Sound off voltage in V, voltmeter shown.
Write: 9 V
